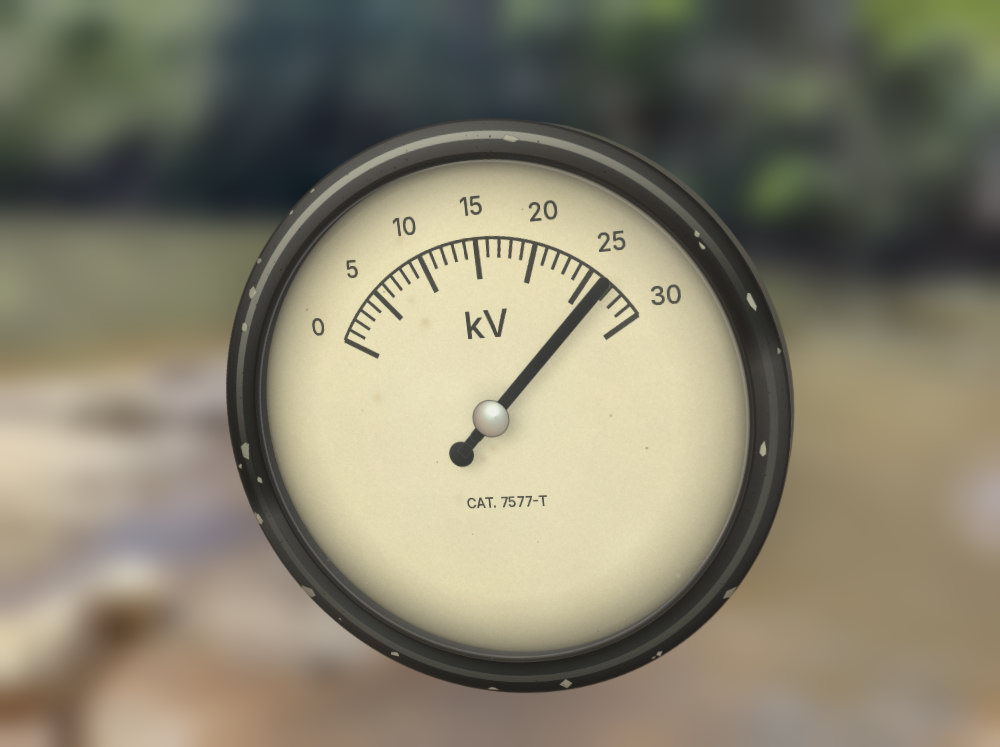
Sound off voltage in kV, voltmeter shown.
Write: 26.5 kV
